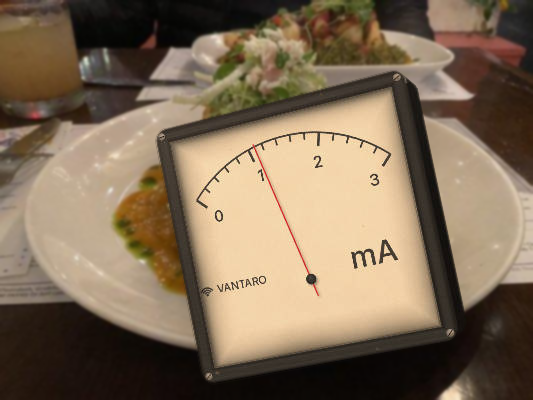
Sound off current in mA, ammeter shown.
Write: 1.1 mA
